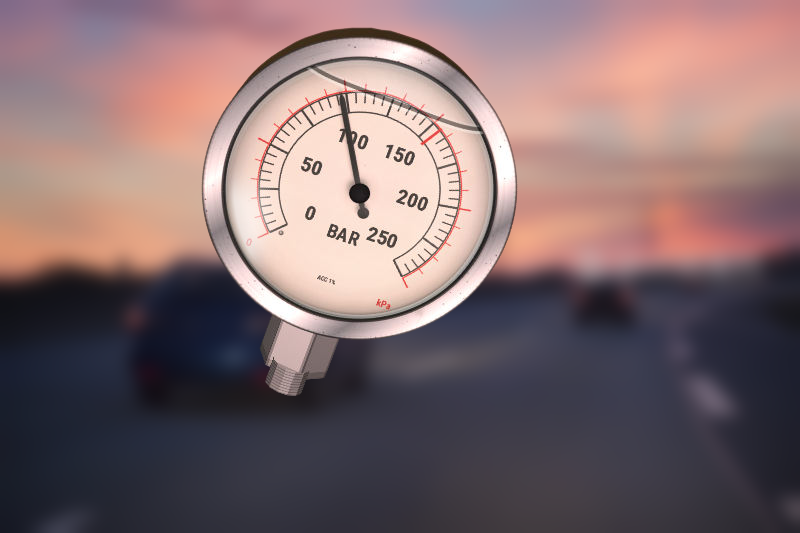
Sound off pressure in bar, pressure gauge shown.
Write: 97.5 bar
